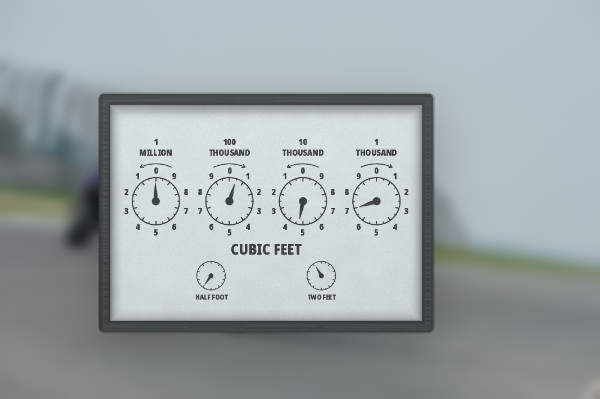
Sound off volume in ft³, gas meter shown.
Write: 4700 ft³
